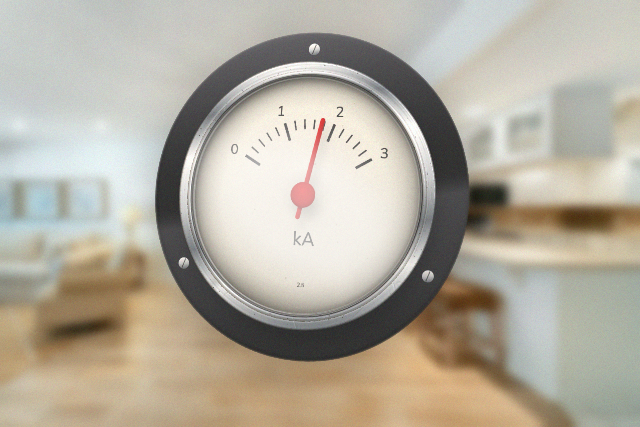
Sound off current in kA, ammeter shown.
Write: 1.8 kA
